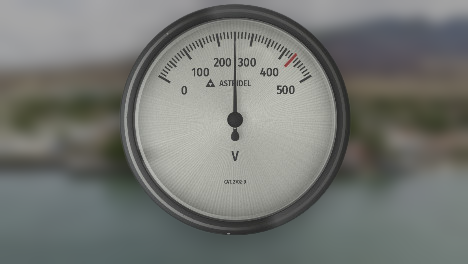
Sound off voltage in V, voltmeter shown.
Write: 250 V
